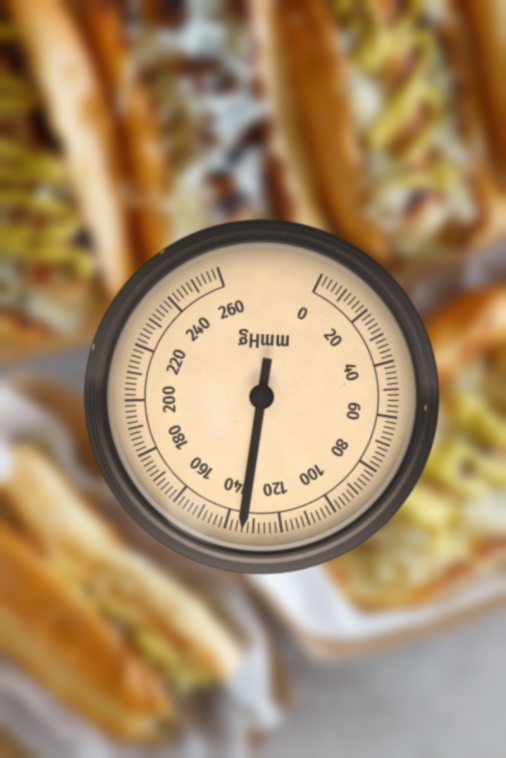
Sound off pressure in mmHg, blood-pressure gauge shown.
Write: 134 mmHg
